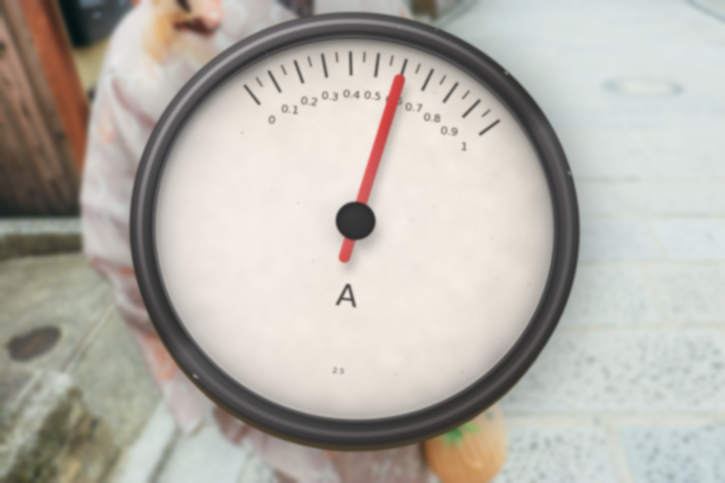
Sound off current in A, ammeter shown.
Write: 0.6 A
